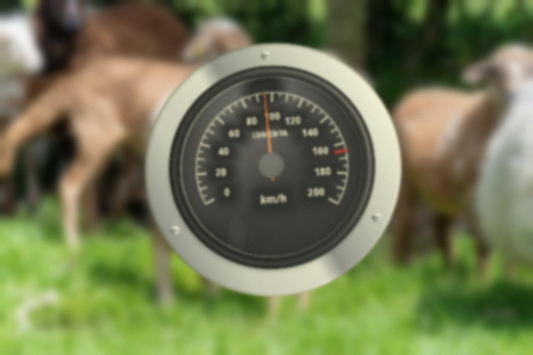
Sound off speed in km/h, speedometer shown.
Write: 95 km/h
